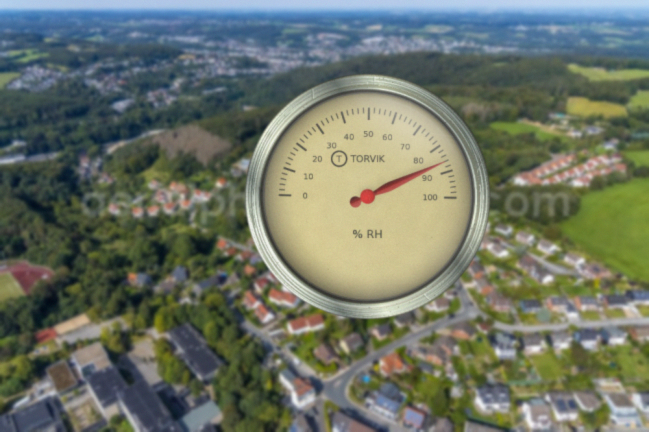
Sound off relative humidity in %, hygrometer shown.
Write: 86 %
